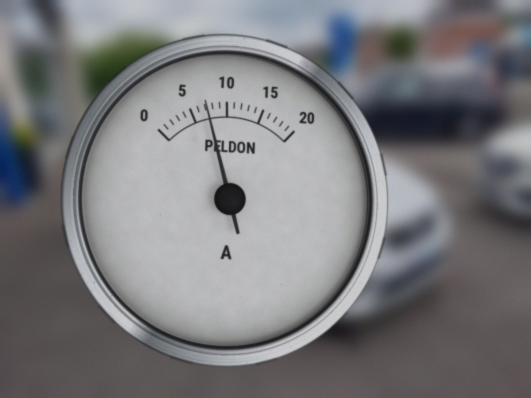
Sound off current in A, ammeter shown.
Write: 7 A
